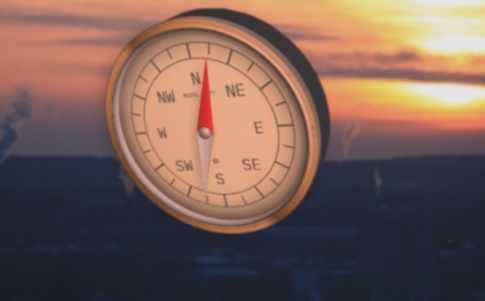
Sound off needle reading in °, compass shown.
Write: 15 °
